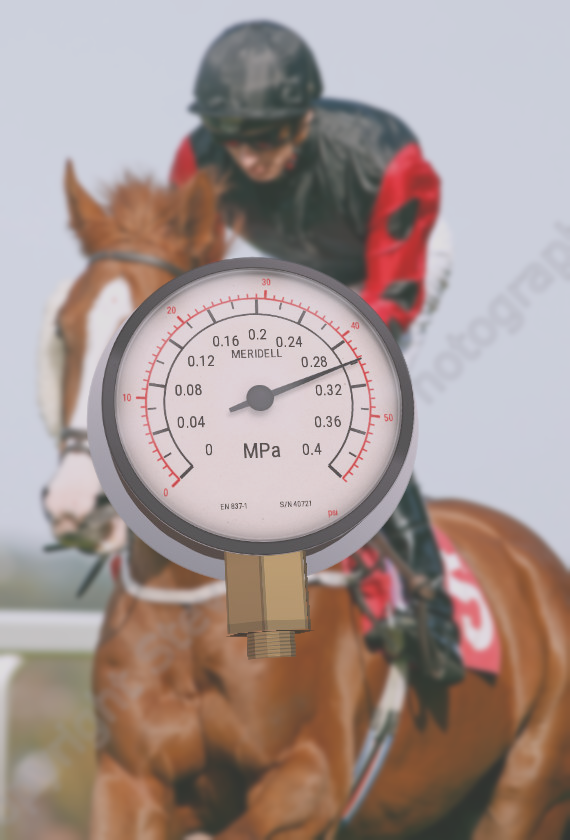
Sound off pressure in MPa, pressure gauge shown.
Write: 0.3 MPa
